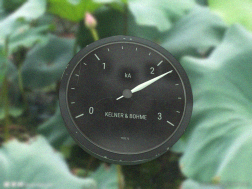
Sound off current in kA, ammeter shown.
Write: 2.2 kA
